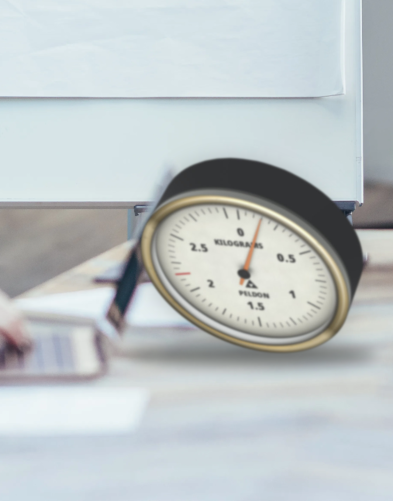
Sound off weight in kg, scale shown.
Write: 0.15 kg
